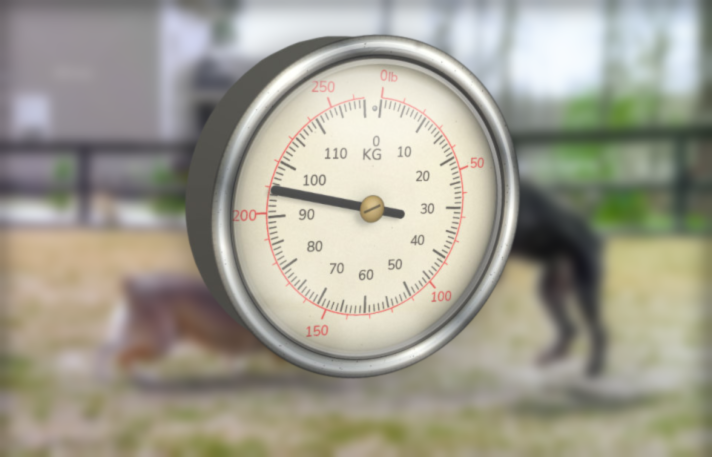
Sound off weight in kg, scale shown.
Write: 95 kg
